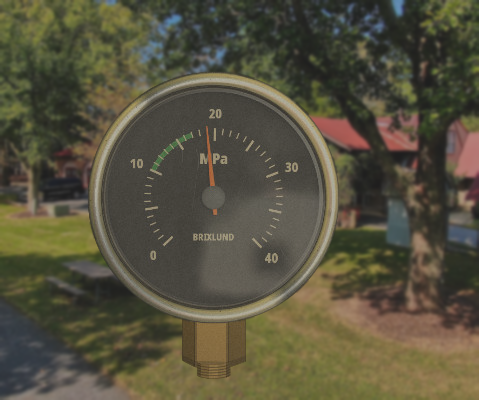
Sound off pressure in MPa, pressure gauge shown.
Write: 19 MPa
